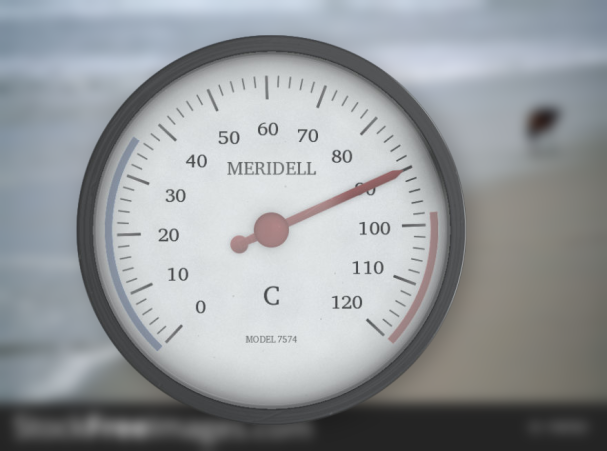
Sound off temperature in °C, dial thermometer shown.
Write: 90 °C
